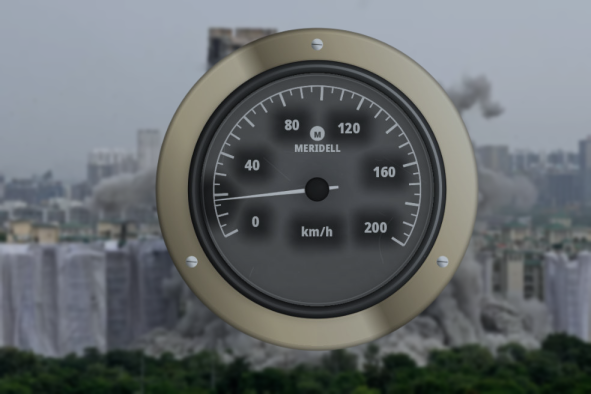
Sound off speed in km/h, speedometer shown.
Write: 17.5 km/h
